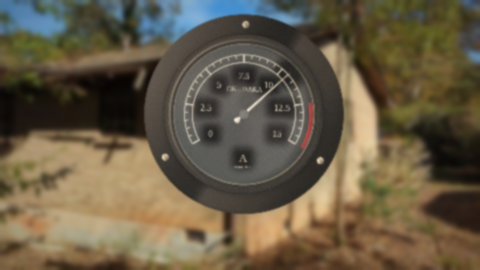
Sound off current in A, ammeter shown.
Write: 10.5 A
